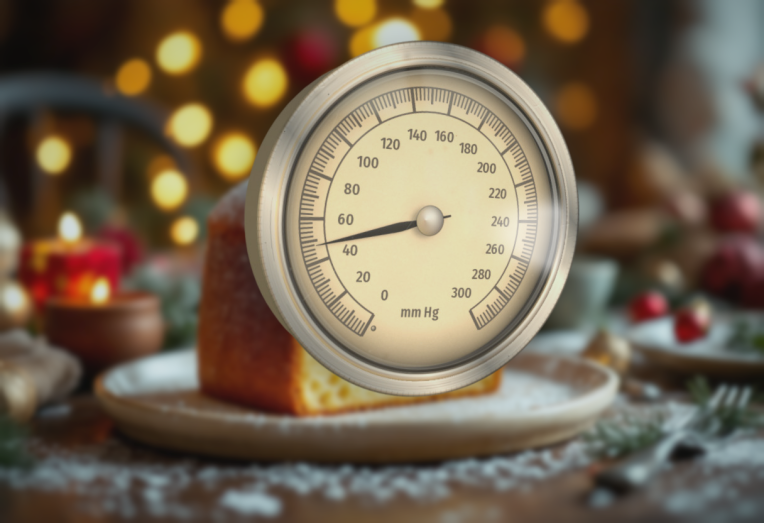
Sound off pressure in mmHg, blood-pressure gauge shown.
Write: 48 mmHg
